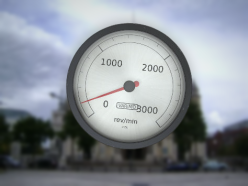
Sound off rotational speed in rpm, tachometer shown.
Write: 200 rpm
